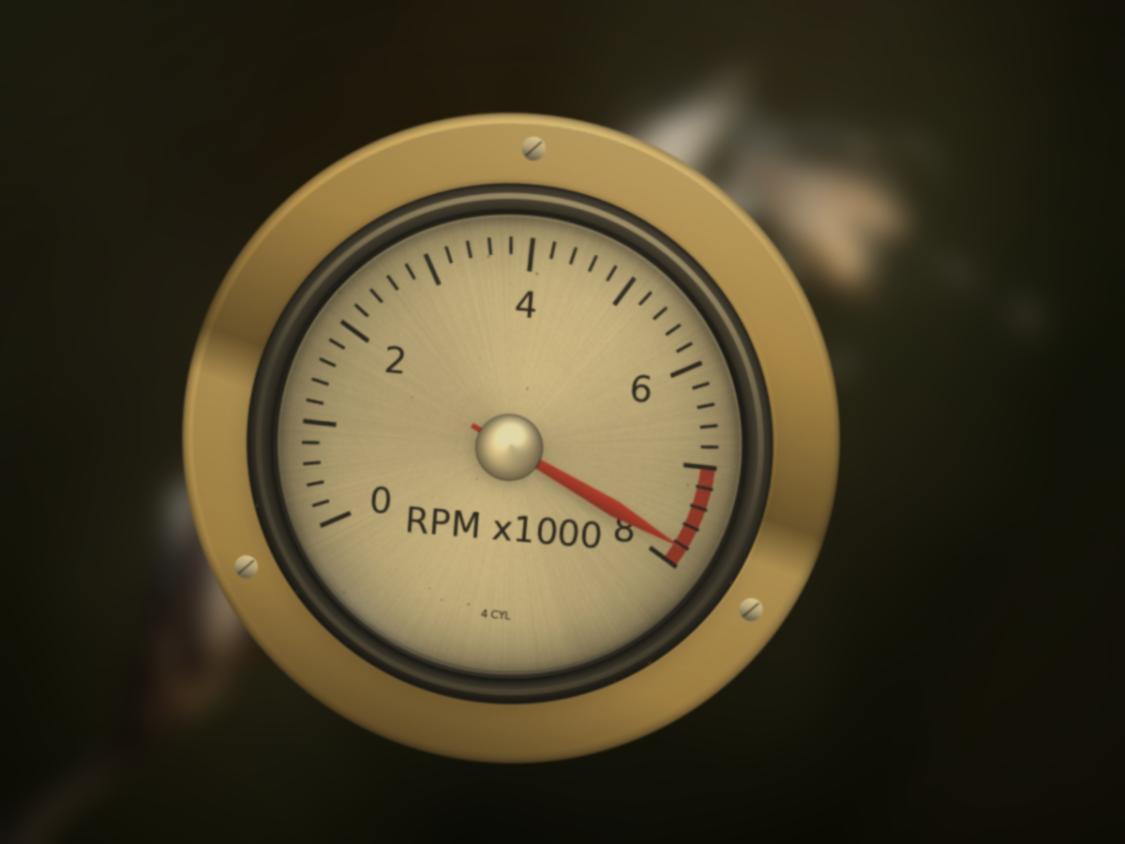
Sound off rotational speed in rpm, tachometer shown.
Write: 7800 rpm
